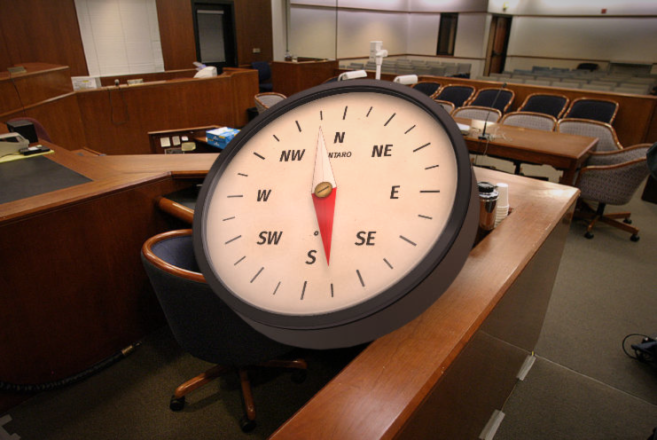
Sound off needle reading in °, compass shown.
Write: 165 °
